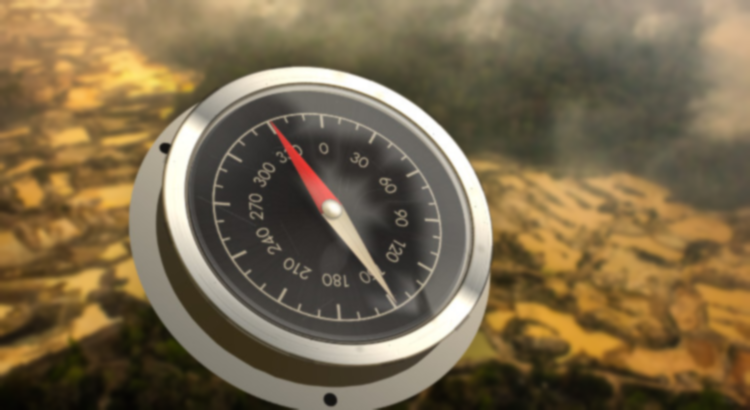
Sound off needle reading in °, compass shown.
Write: 330 °
